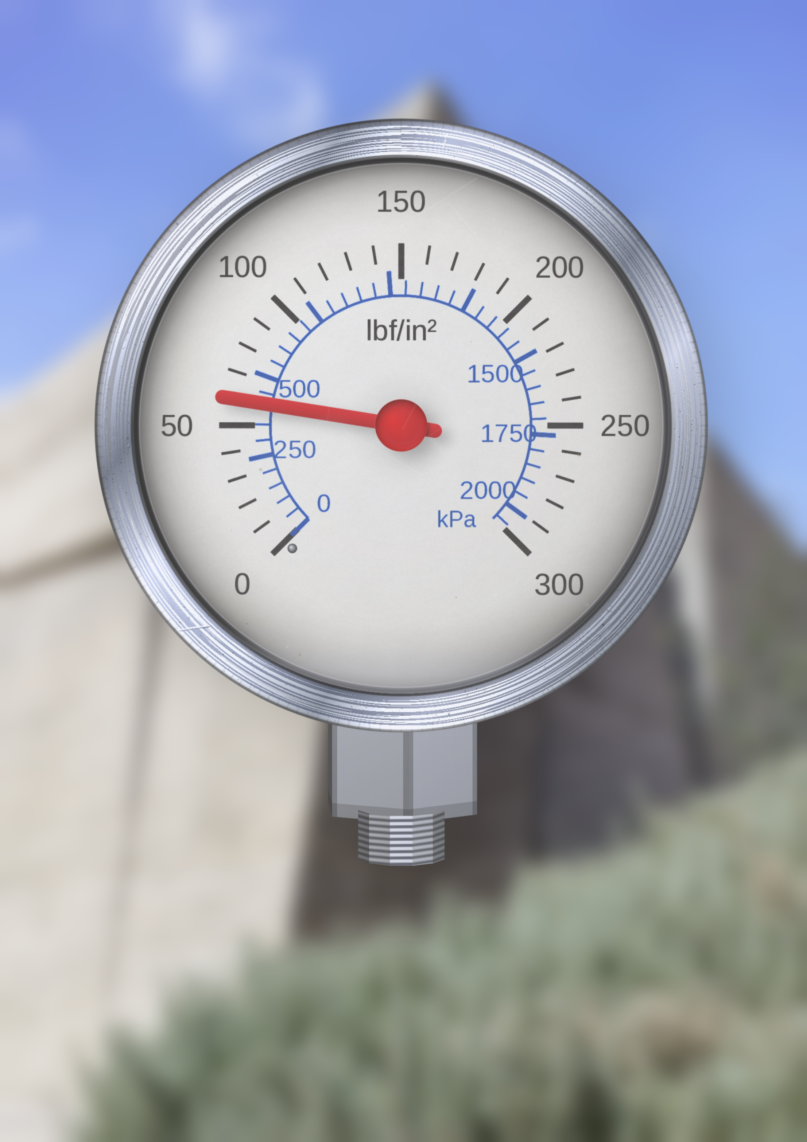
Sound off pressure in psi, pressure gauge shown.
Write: 60 psi
